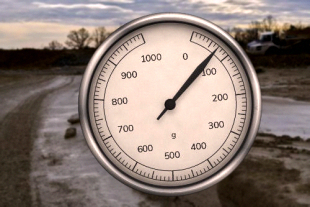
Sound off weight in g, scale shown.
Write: 70 g
